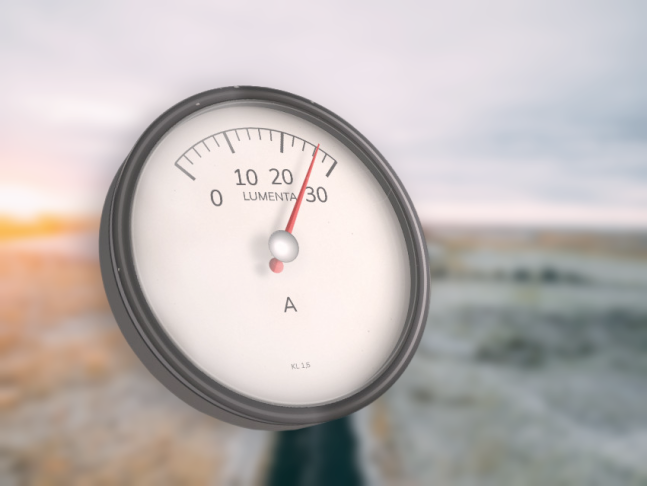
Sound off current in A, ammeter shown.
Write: 26 A
